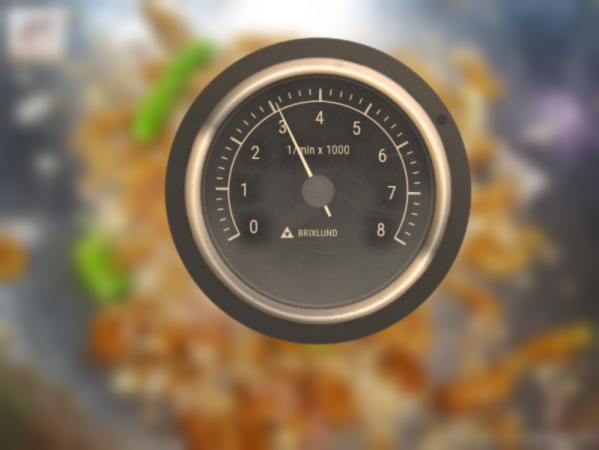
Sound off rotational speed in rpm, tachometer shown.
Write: 3100 rpm
